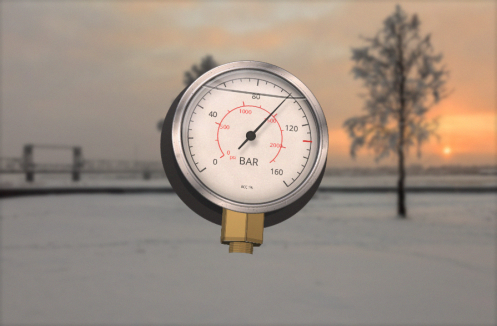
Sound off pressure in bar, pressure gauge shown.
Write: 100 bar
